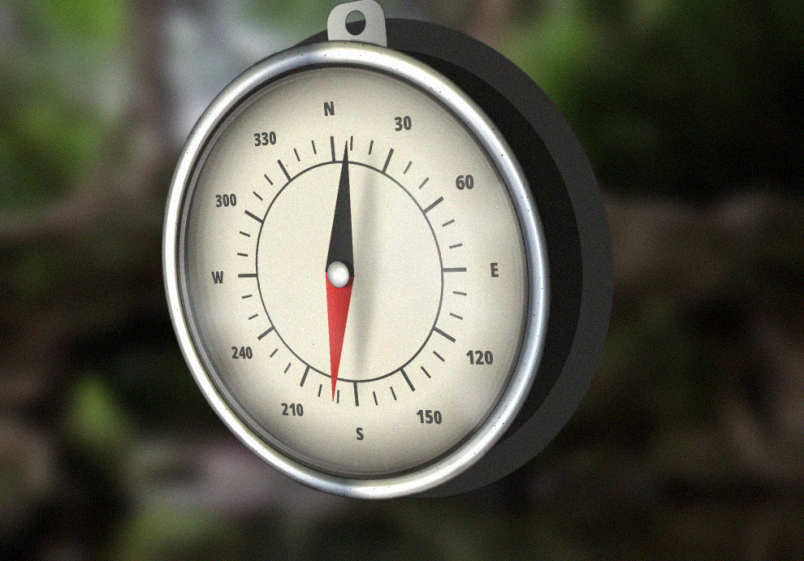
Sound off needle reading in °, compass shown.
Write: 190 °
